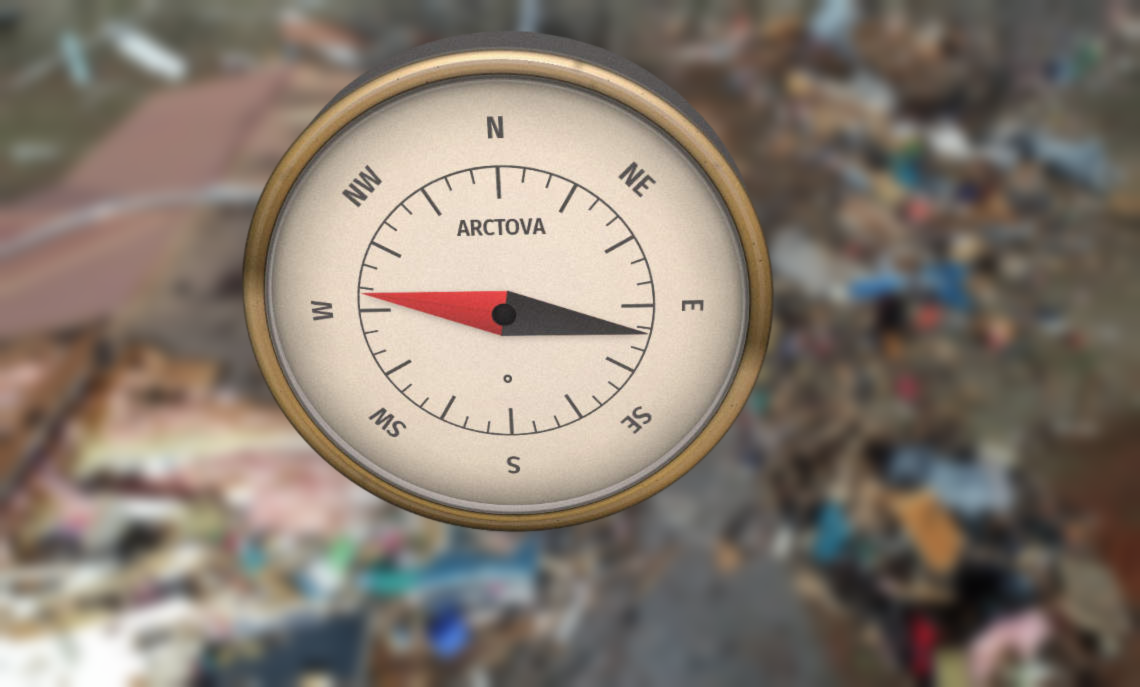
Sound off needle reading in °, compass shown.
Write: 280 °
